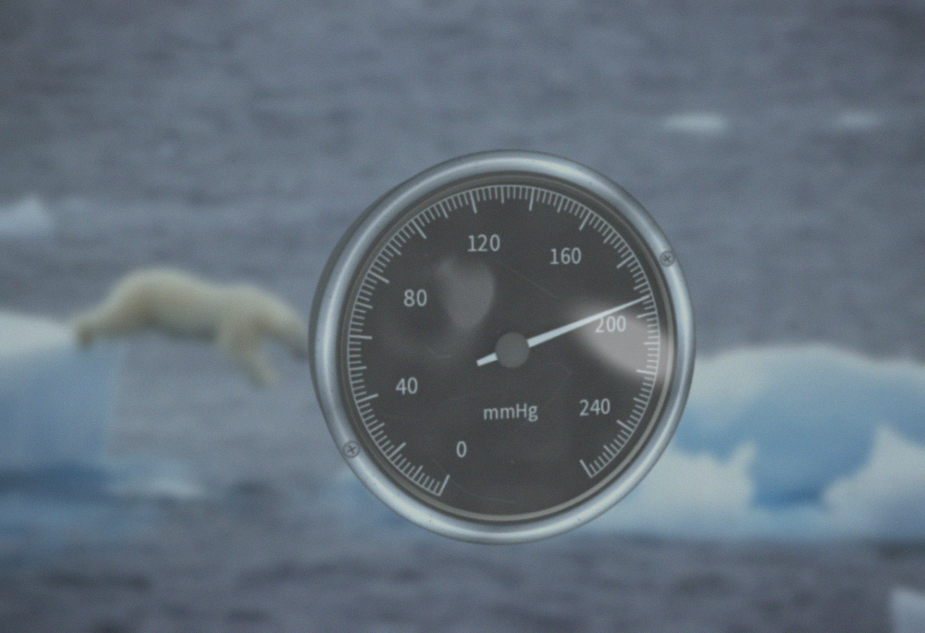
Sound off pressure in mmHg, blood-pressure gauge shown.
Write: 194 mmHg
